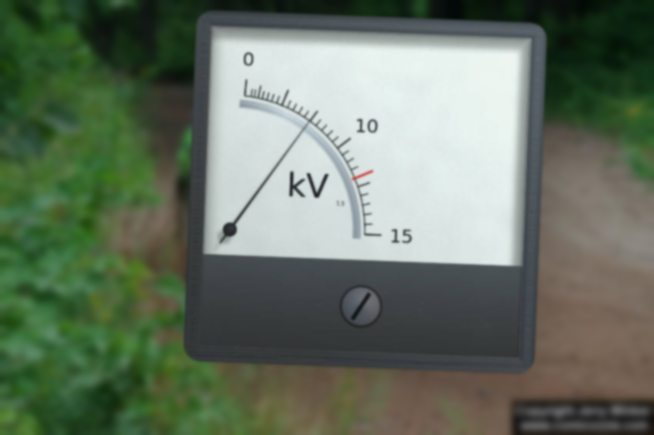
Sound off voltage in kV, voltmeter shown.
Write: 7.5 kV
